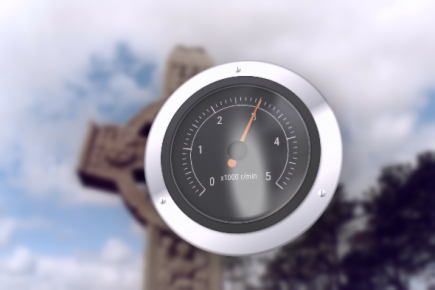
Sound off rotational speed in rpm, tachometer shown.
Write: 3000 rpm
